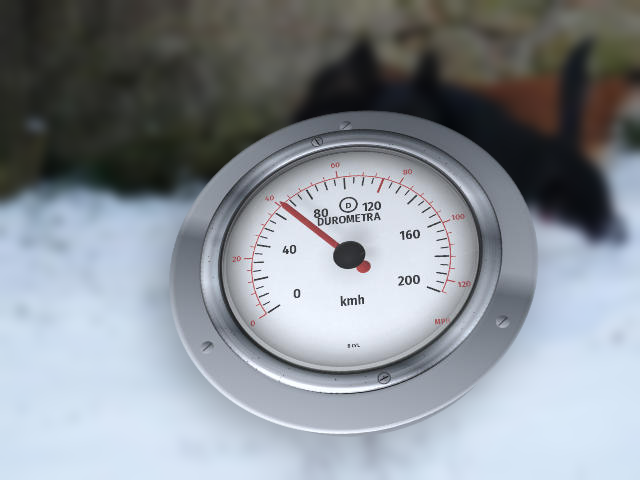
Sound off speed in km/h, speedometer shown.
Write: 65 km/h
